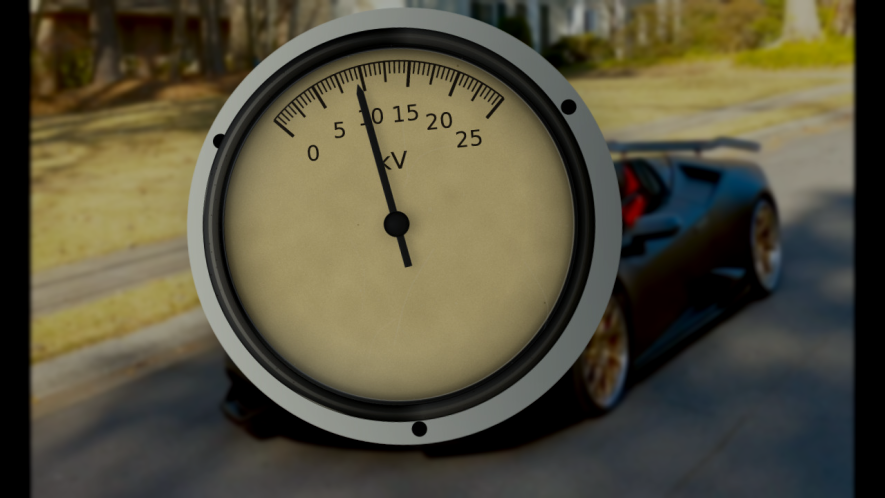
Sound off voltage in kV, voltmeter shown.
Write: 9.5 kV
